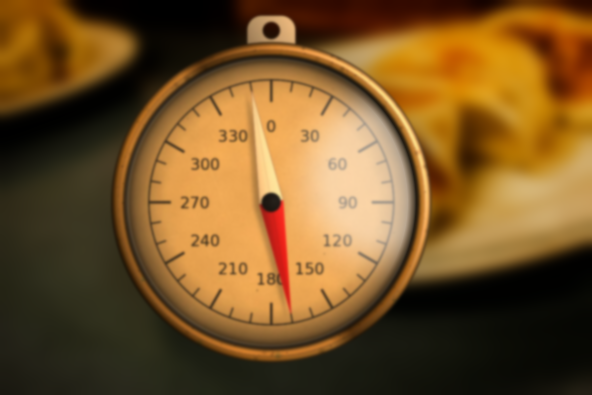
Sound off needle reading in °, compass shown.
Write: 170 °
